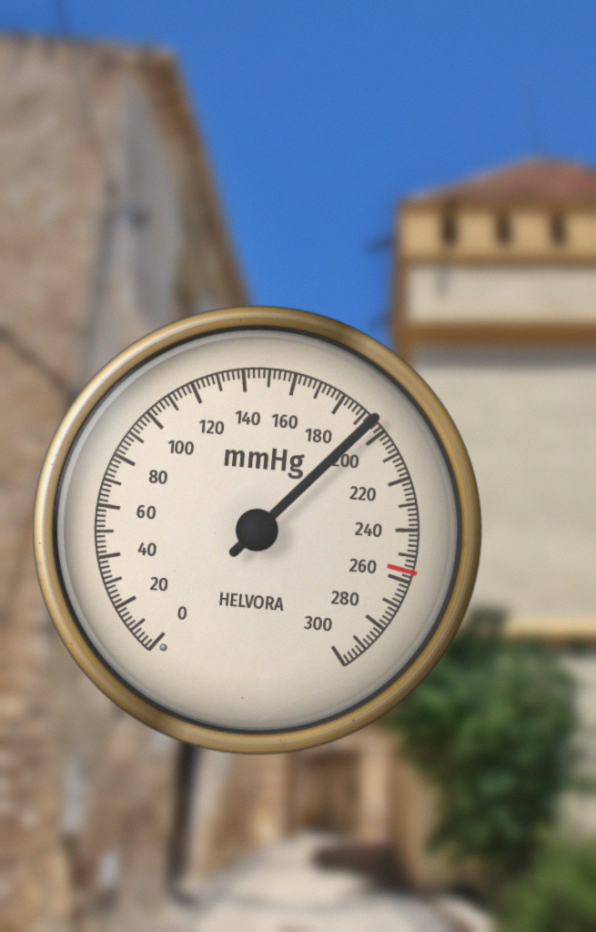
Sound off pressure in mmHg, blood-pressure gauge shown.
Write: 194 mmHg
